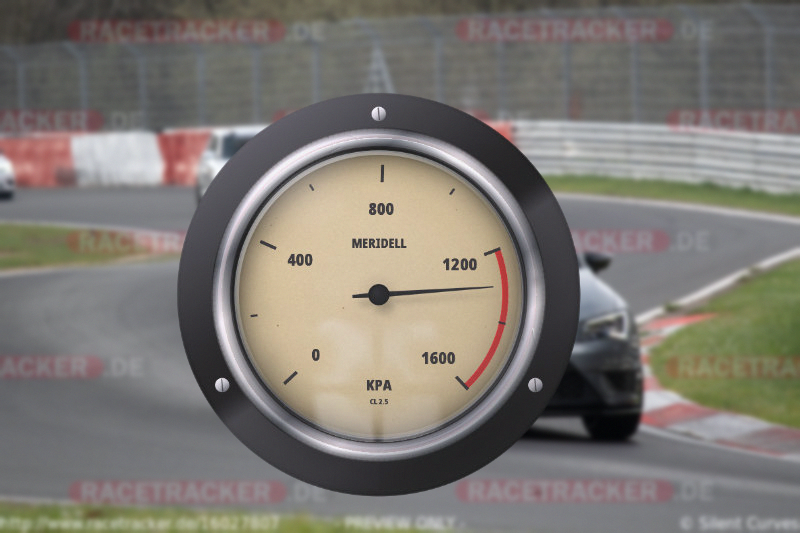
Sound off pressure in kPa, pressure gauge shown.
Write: 1300 kPa
